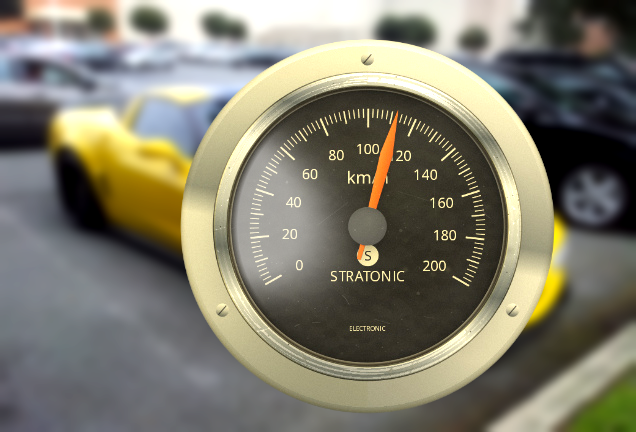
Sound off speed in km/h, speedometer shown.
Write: 112 km/h
